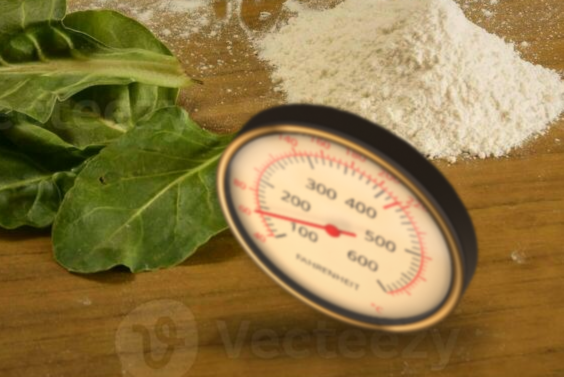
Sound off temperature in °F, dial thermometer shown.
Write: 150 °F
